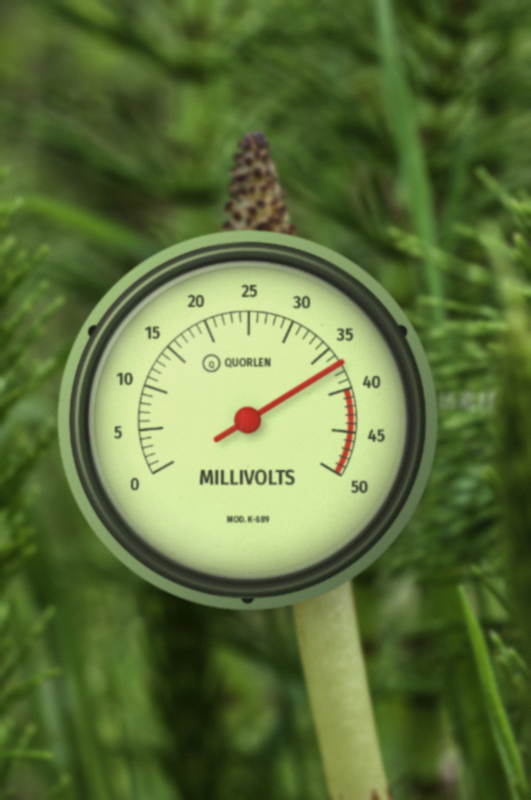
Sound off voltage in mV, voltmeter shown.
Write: 37 mV
